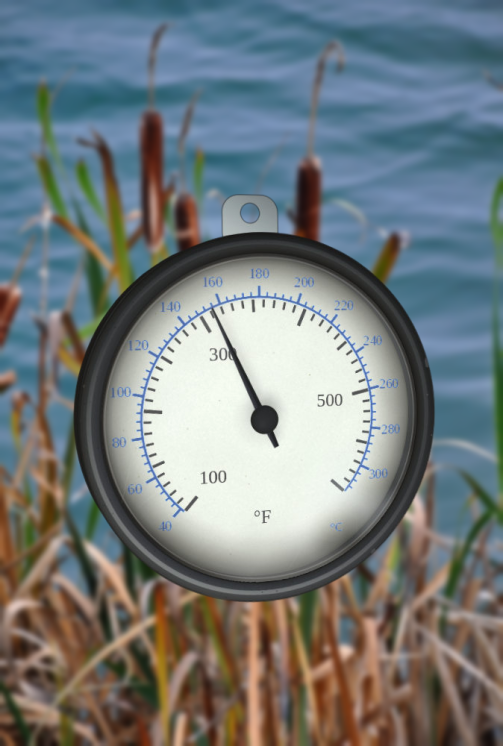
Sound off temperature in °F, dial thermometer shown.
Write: 310 °F
